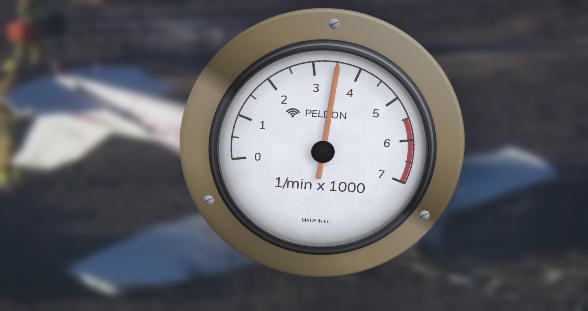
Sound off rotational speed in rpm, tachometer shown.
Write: 3500 rpm
